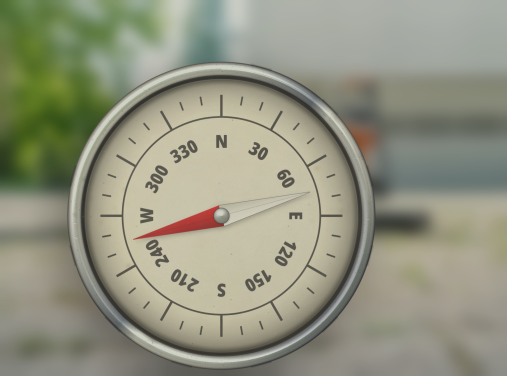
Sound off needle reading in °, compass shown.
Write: 255 °
